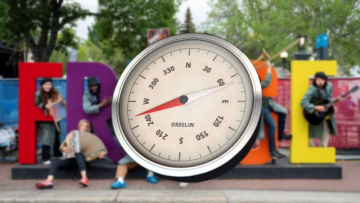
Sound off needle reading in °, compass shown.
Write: 250 °
